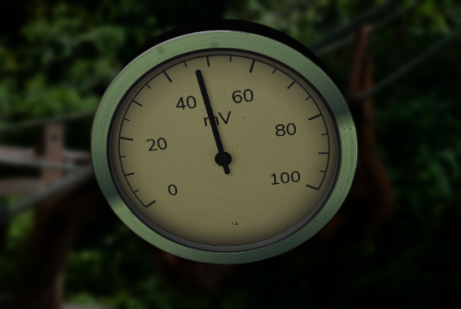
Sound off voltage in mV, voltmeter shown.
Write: 47.5 mV
